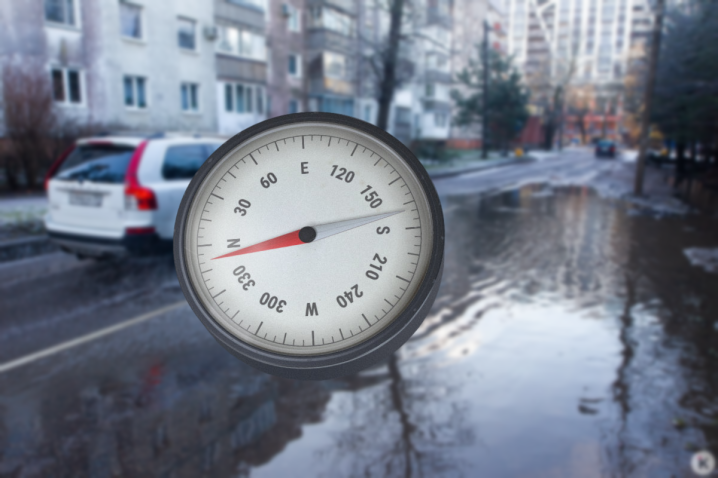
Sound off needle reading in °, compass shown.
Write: 350 °
